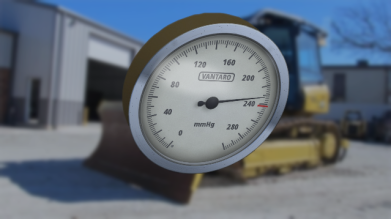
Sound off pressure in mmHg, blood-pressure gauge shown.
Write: 230 mmHg
